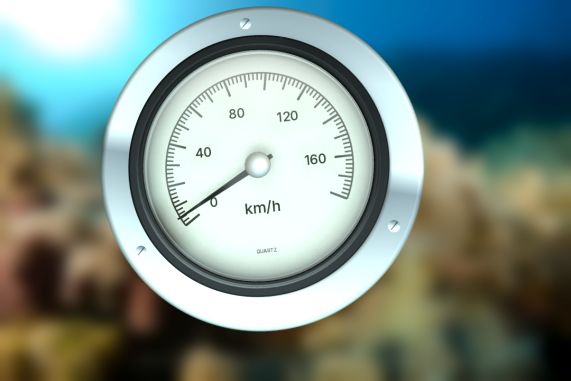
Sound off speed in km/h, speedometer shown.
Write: 4 km/h
